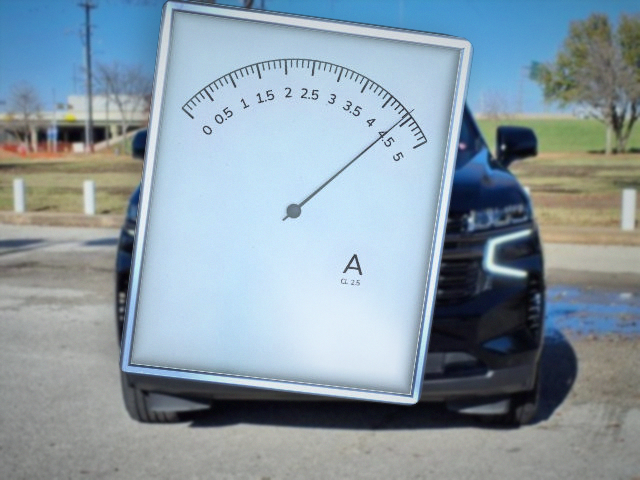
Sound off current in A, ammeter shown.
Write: 4.4 A
